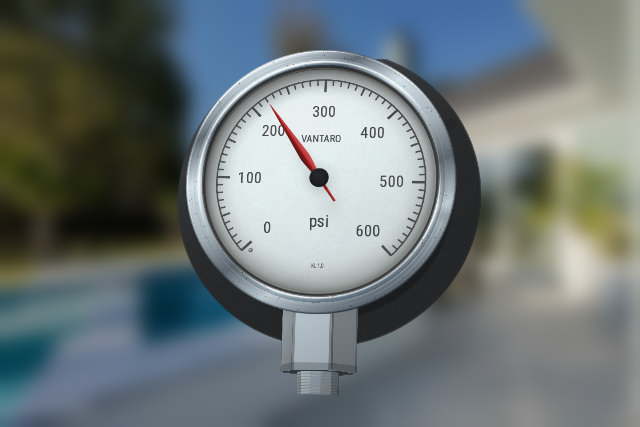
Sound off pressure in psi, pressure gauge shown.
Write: 220 psi
